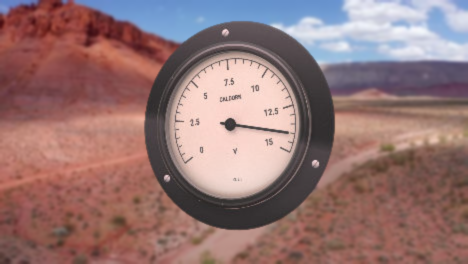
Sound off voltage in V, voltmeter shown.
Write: 14 V
